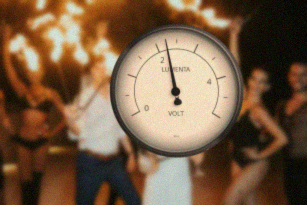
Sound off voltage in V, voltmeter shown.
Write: 2.25 V
